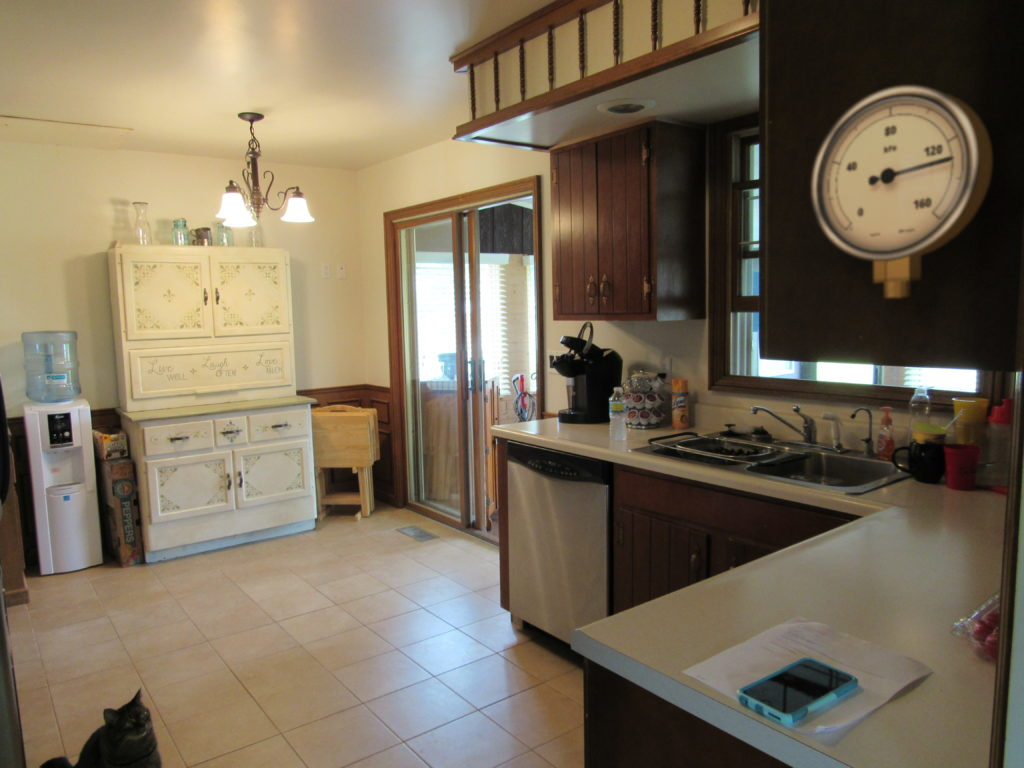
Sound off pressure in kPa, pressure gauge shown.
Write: 130 kPa
